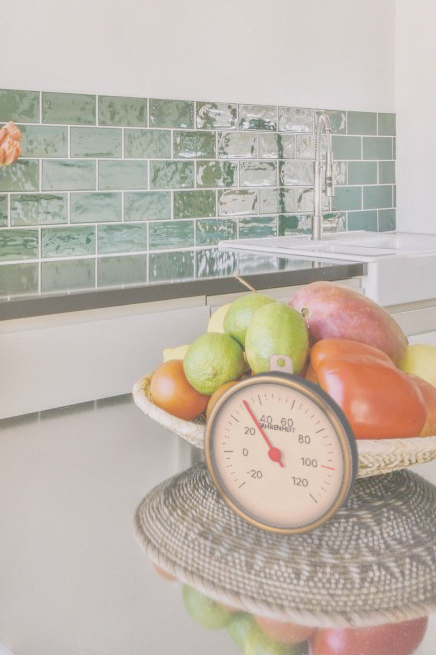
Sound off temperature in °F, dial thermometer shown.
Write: 32 °F
